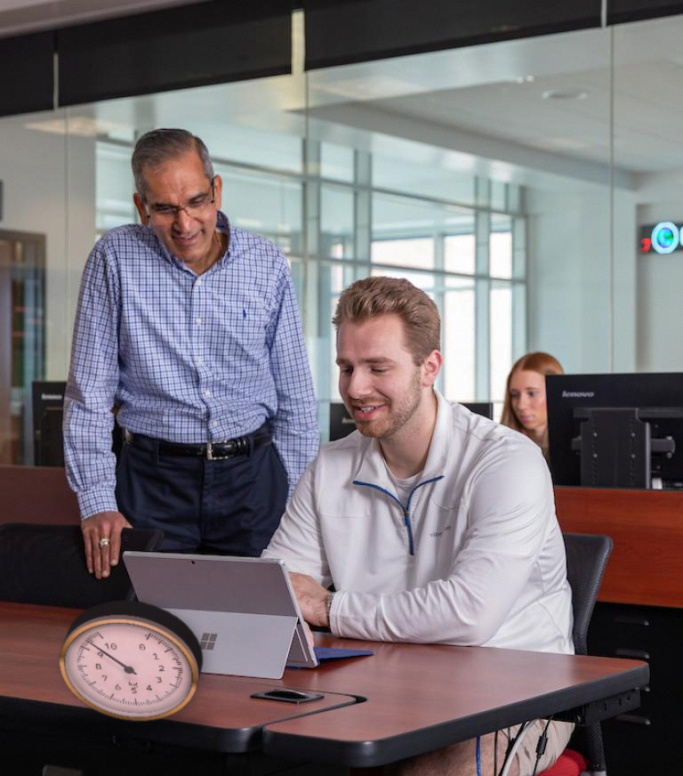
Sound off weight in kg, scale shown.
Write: 9.5 kg
